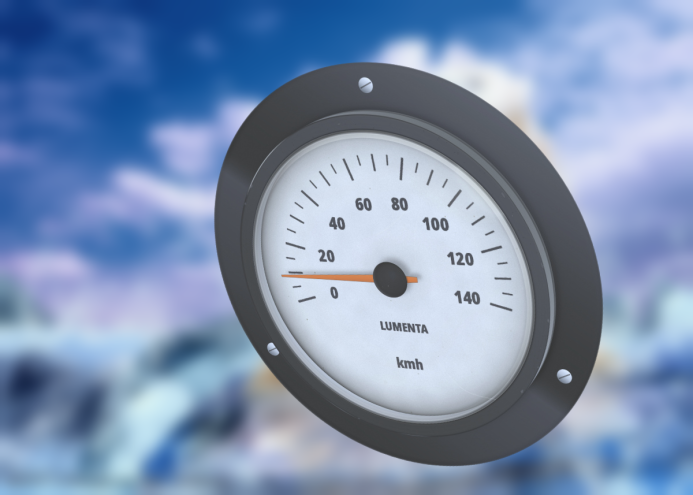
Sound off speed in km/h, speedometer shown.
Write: 10 km/h
